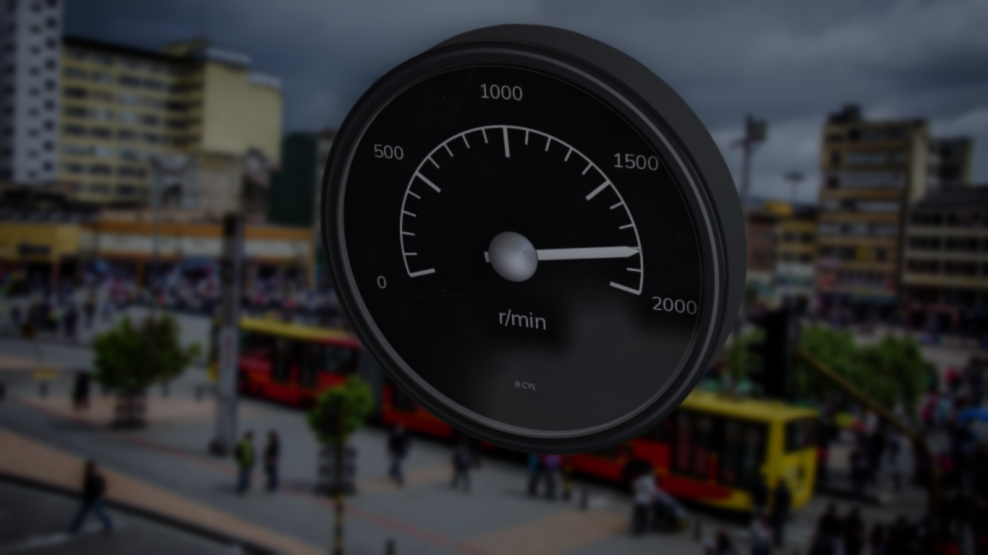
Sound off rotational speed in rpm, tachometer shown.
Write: 1800 rpm
